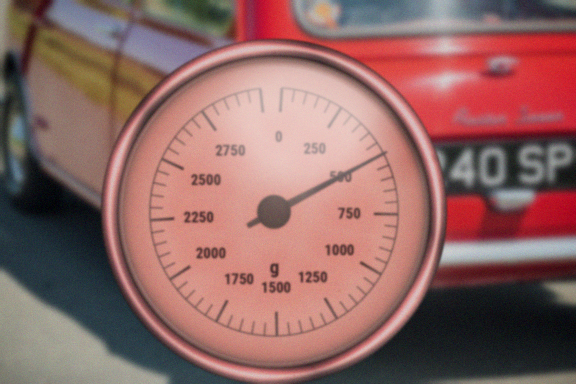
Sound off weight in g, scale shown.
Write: 500 g
